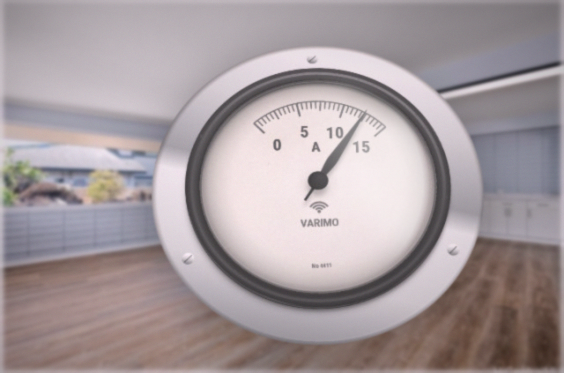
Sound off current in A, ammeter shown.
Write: 12.5 A
